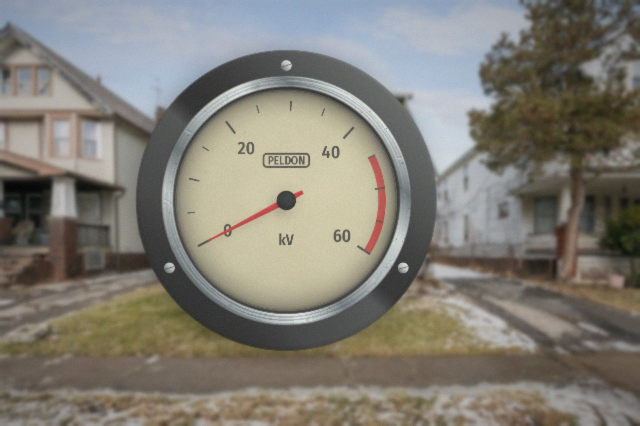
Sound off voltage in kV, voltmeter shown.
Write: 0 kV
